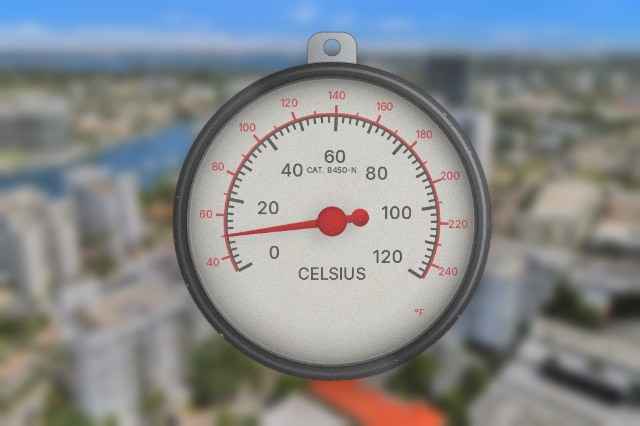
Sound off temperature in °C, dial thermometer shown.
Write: 10 °C
